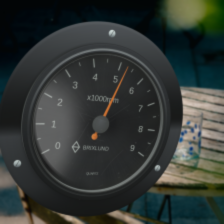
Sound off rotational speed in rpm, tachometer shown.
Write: 5250 rpm
